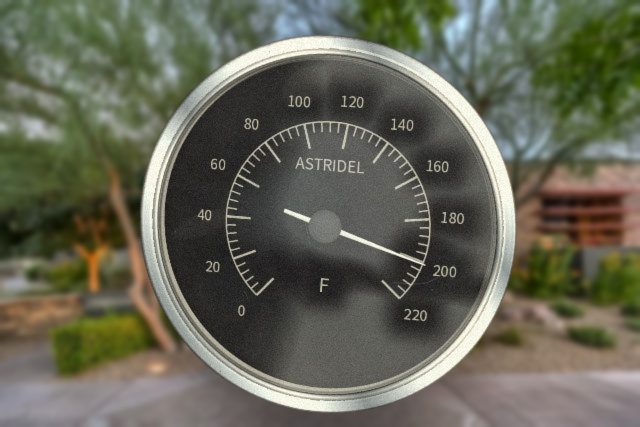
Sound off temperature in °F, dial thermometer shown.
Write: 200 °F
